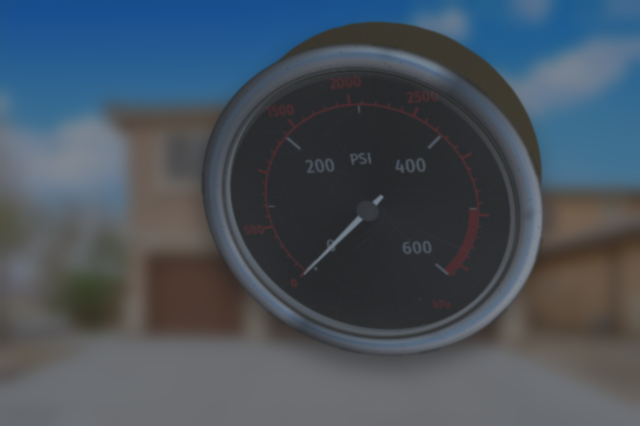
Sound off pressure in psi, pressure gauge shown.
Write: 0 psi
